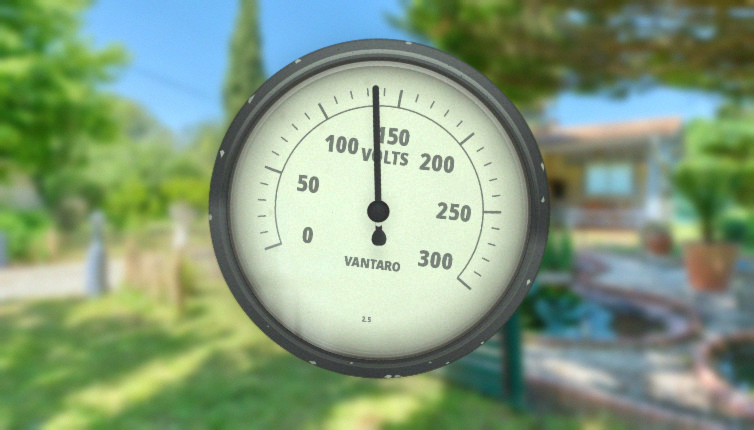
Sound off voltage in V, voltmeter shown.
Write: 135 V
